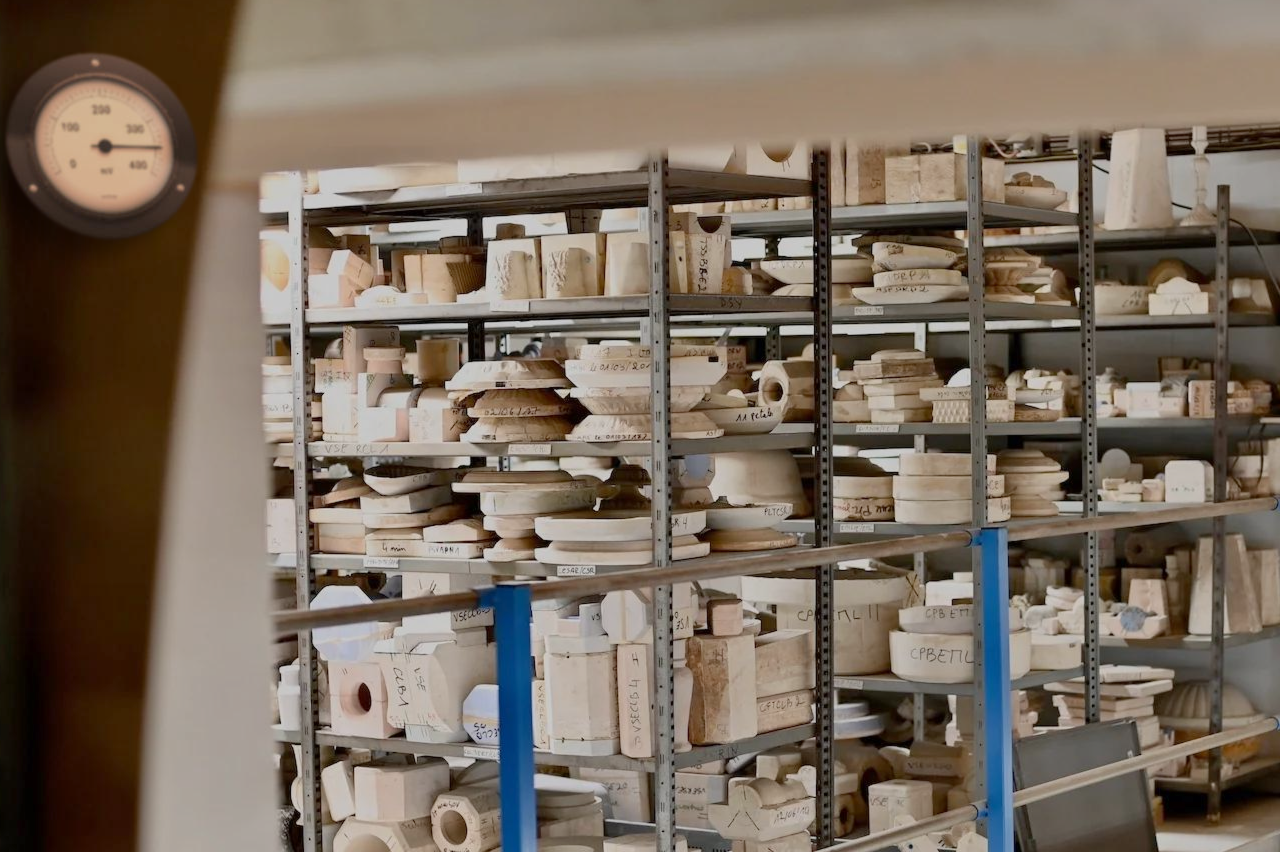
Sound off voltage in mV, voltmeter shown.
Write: 350 mV
